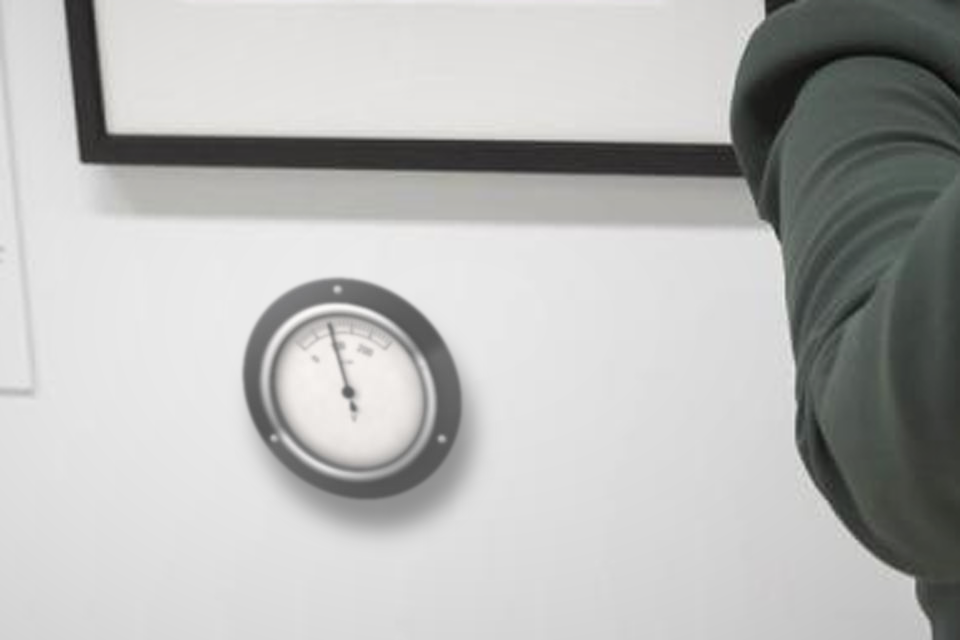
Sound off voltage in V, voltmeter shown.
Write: 100 V
